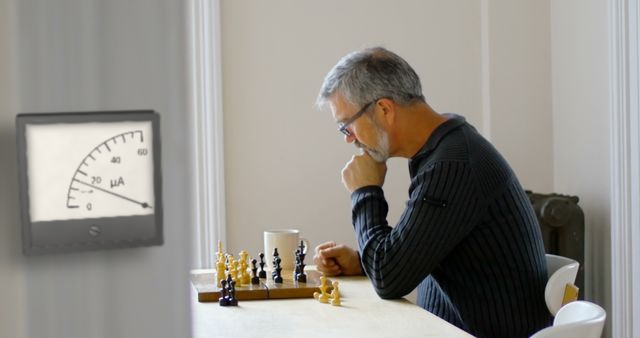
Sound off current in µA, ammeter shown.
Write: 15 µA
